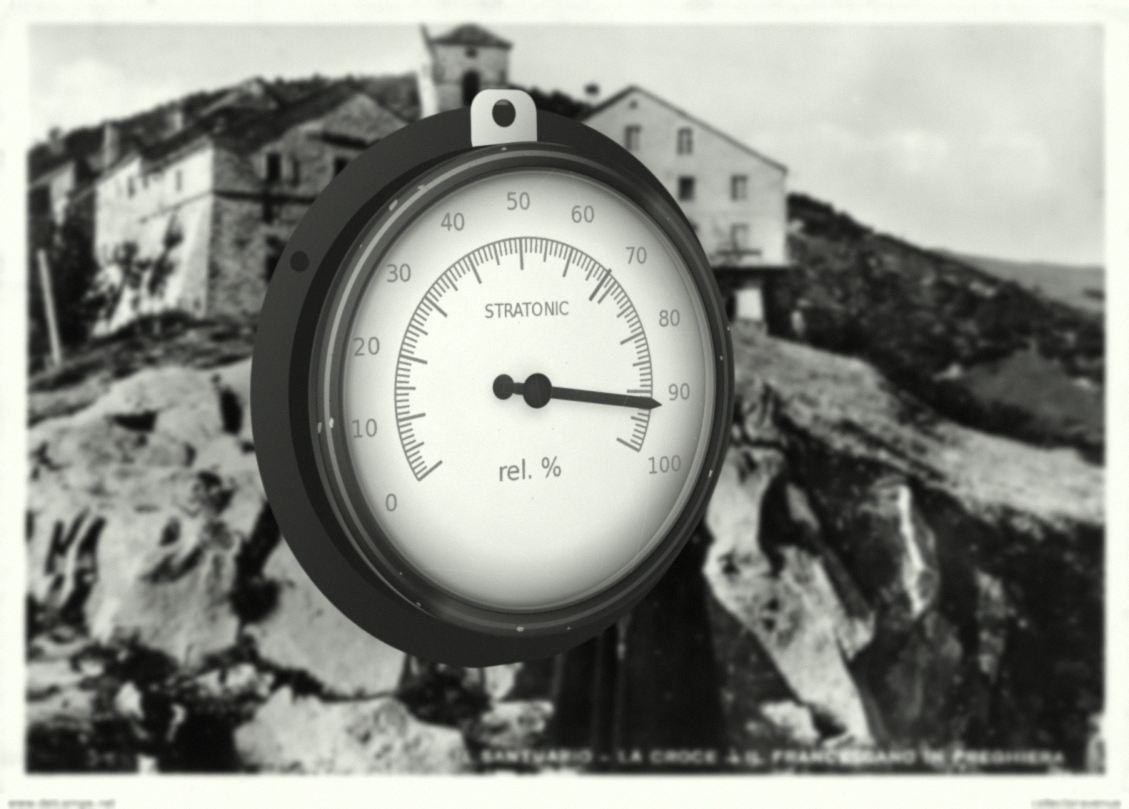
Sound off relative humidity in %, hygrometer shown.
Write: 92 %
